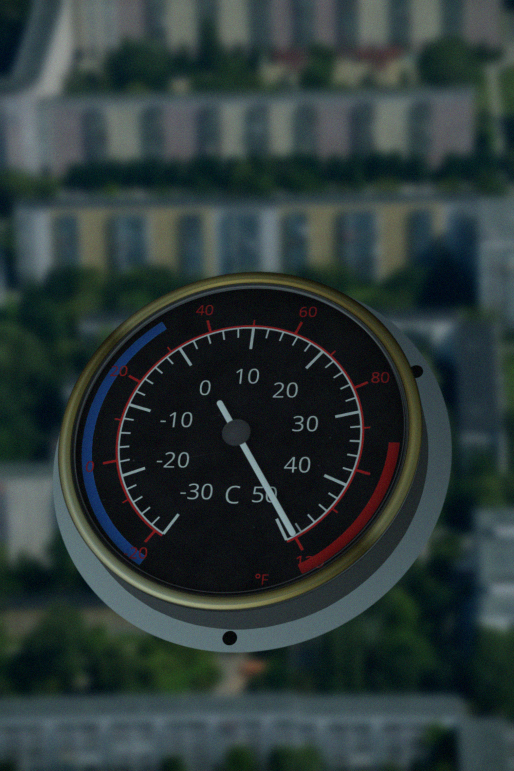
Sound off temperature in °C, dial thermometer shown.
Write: 49 °C
